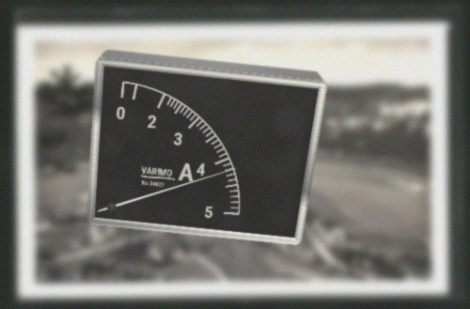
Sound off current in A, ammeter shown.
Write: 4.2 A
